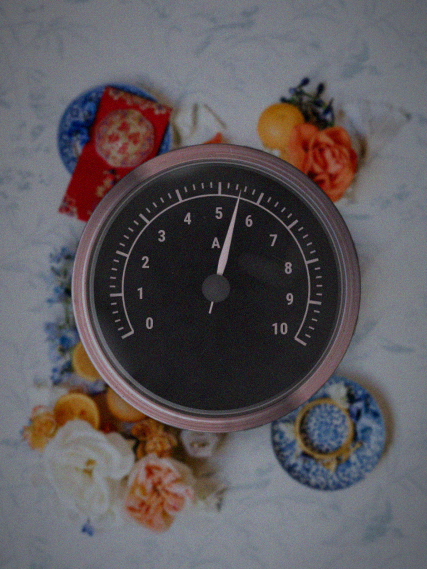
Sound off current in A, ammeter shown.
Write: 5.5 A
